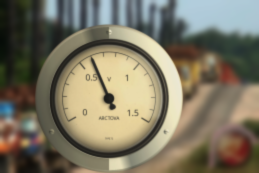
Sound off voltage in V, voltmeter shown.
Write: 0.6 V
